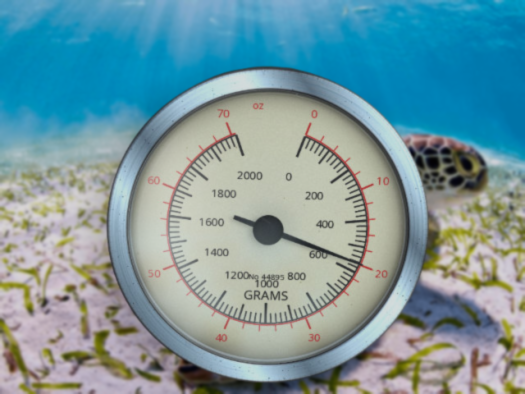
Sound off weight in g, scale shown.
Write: 560 g
